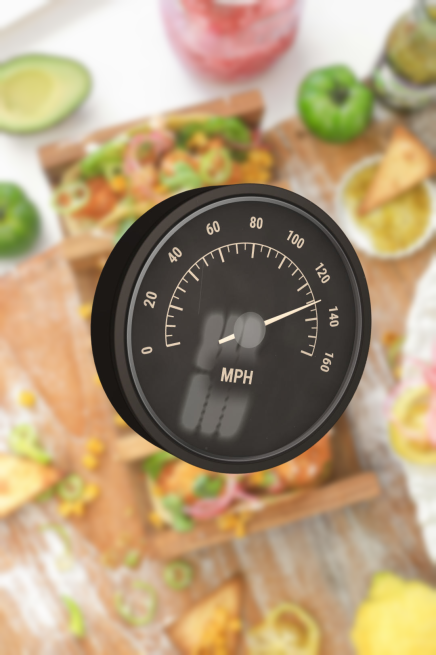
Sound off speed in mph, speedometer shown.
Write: 130 mph
